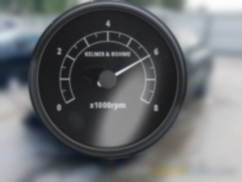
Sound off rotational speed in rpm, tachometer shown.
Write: 6000 rpm
